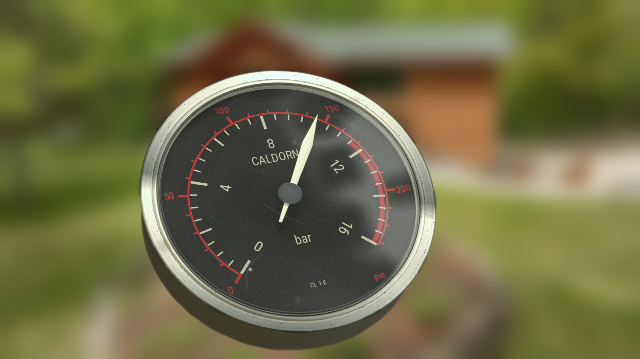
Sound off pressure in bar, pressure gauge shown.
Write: 10 bar
